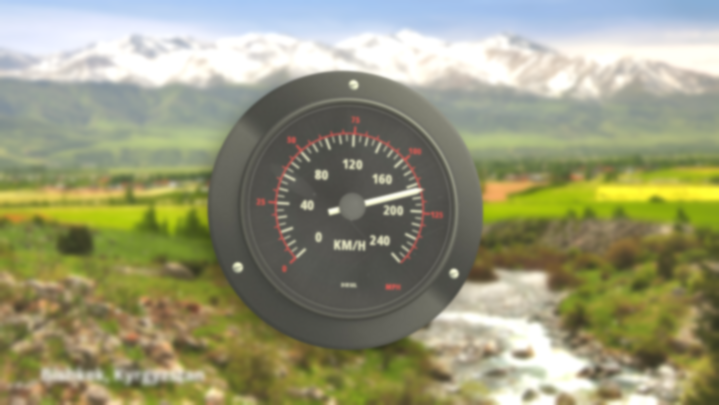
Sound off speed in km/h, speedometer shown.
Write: 185 km/h
